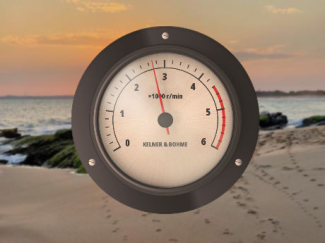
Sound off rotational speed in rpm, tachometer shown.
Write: 2700 rpm
